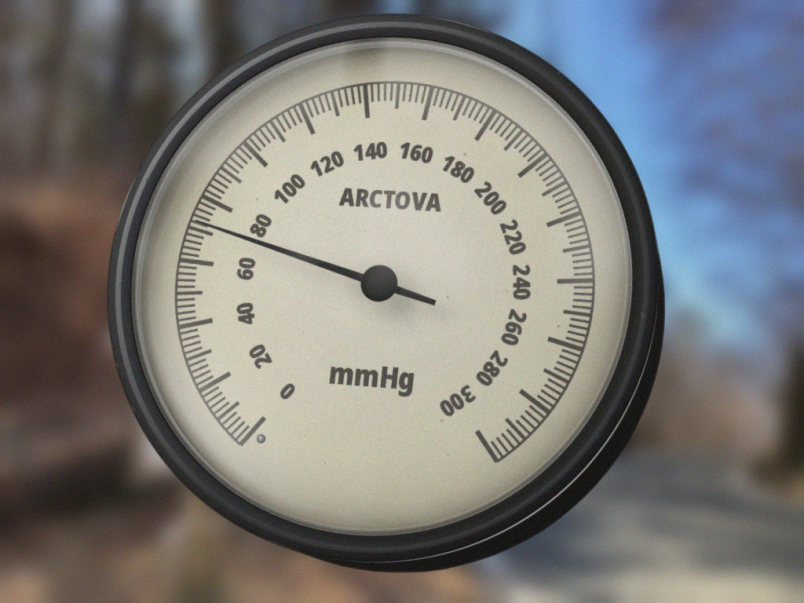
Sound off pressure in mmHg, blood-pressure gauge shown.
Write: 72 mmHg
